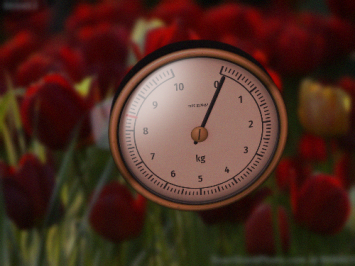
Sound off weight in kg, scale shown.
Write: 0.1 kg
